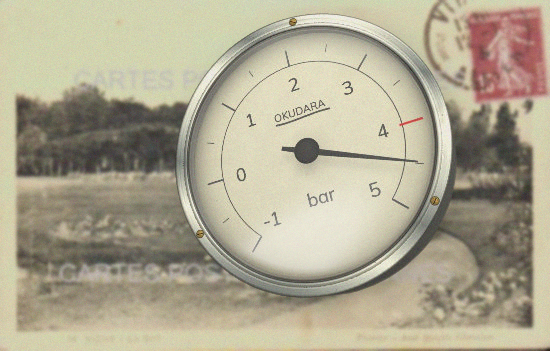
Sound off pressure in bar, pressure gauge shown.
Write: 4.5 bar
